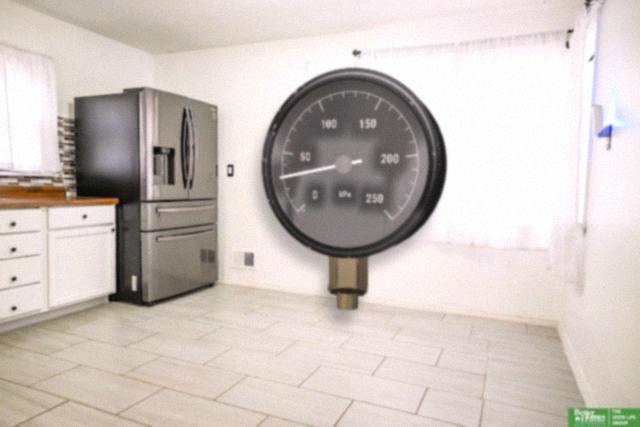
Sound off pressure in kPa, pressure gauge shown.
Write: 30 kPa
